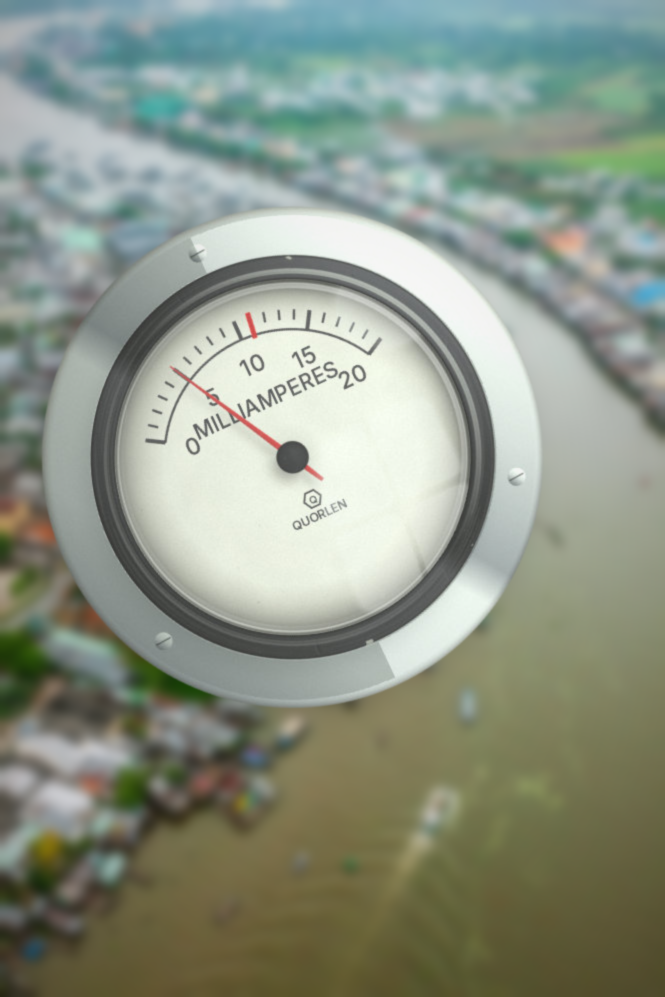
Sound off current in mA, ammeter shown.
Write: 5 mA
